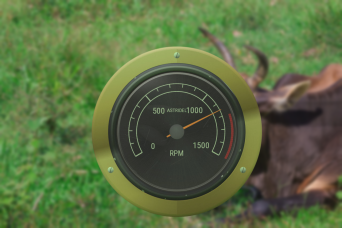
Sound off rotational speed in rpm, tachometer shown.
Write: 1150 rpm
